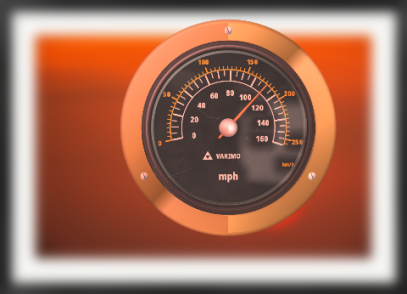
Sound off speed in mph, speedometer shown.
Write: 110 mph
